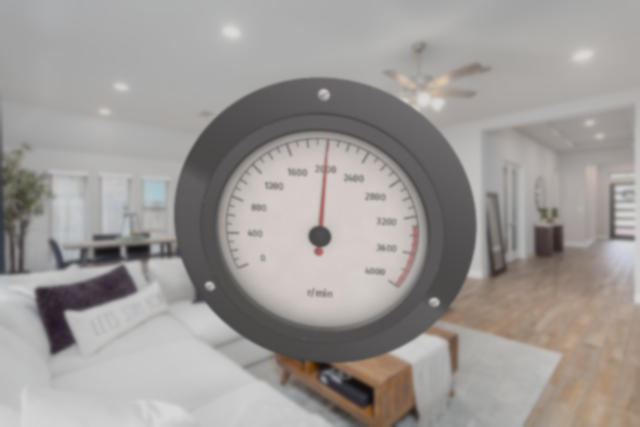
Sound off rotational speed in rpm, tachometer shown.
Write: 2000 rpm
